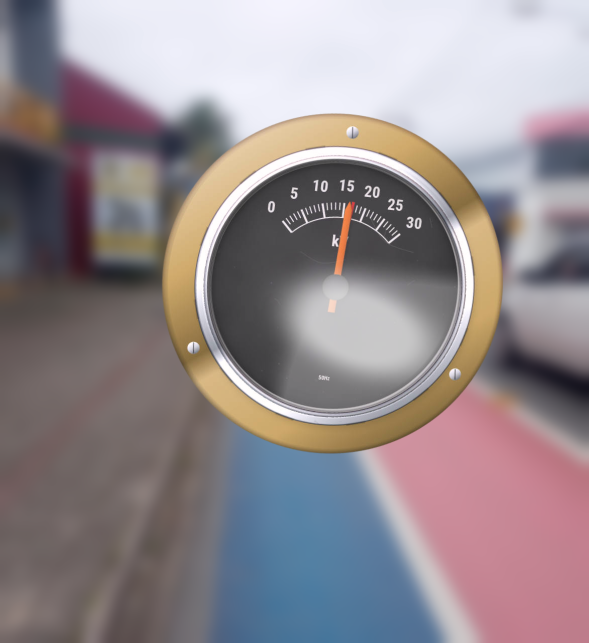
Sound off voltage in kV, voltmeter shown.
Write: 16 kV
